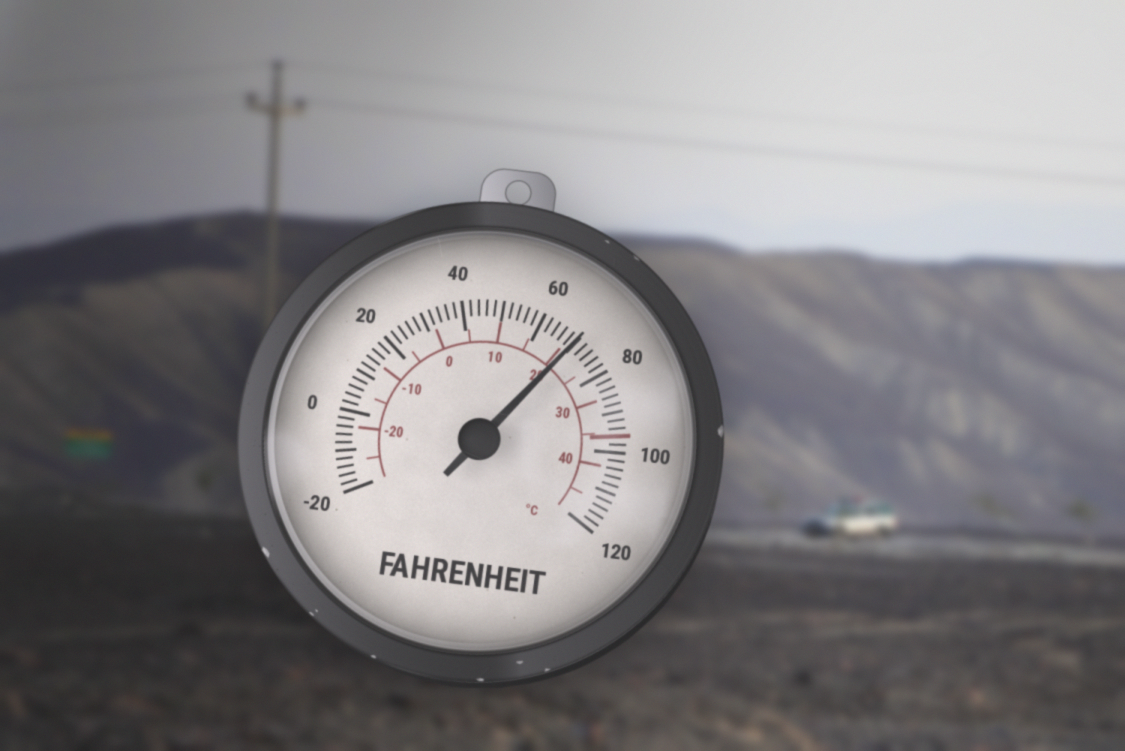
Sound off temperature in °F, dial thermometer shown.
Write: 70 °F
